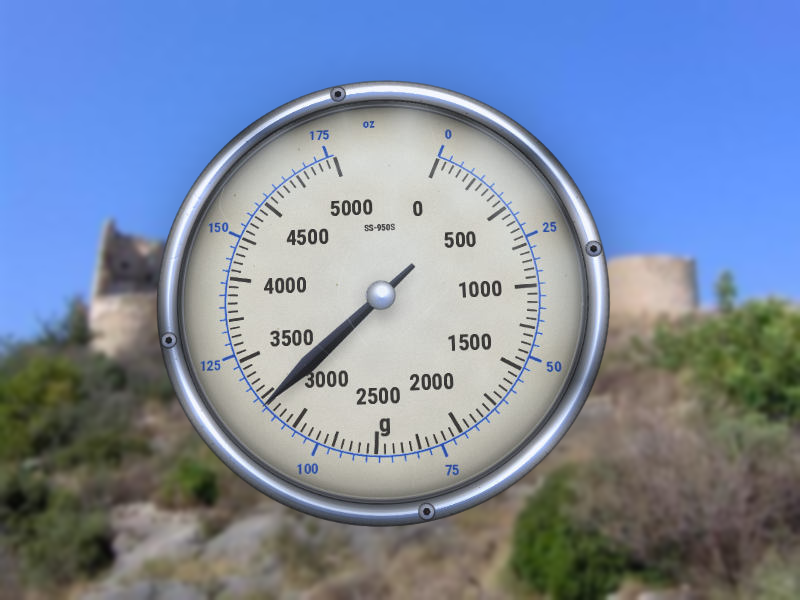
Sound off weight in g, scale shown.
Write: 3200 g
